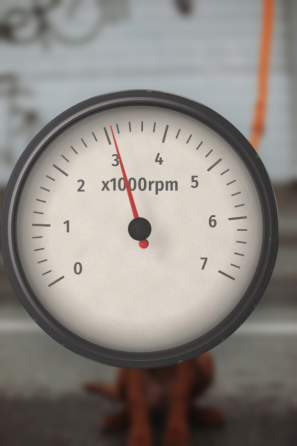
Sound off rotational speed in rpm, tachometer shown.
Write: 3100 rpm
